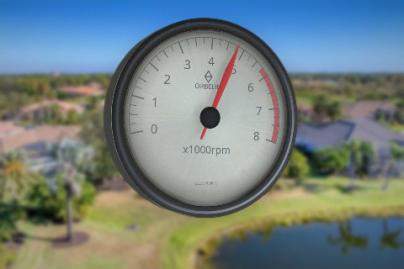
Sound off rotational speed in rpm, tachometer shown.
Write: 4750 rpm
